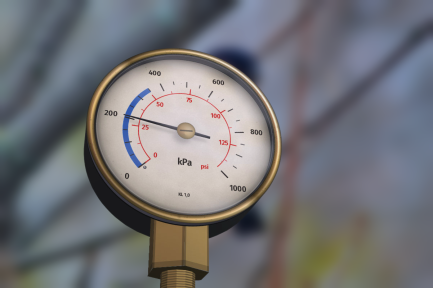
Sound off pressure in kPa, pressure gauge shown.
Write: 200 kPa
